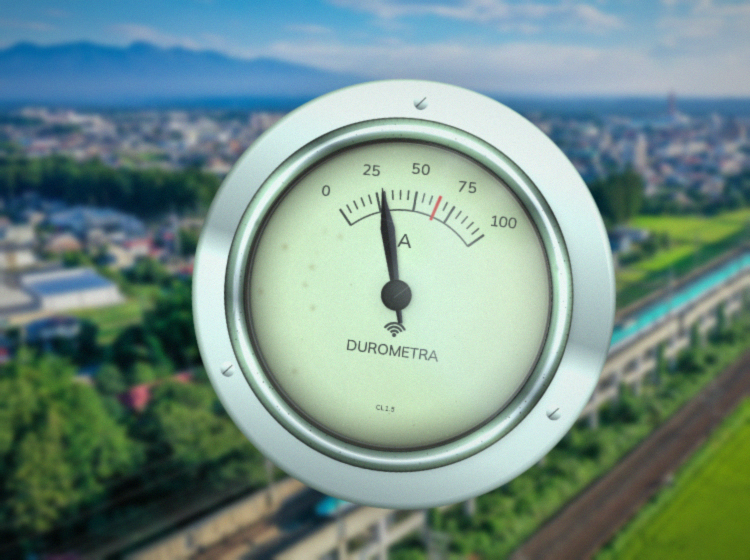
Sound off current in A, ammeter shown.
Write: 30 A
